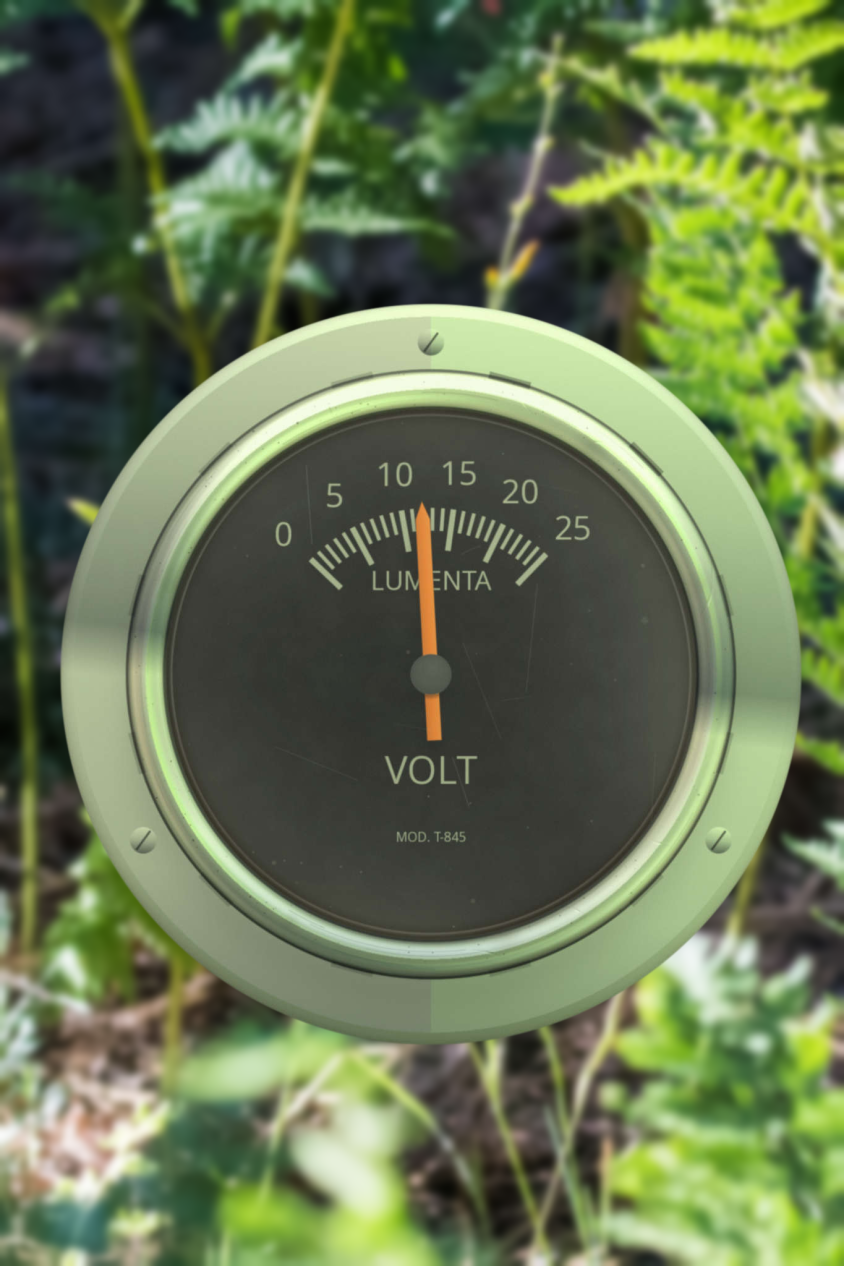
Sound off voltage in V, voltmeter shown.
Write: 12 V
